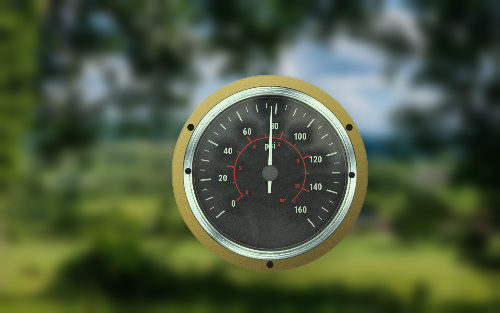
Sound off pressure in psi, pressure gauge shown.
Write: 77.5 psi
